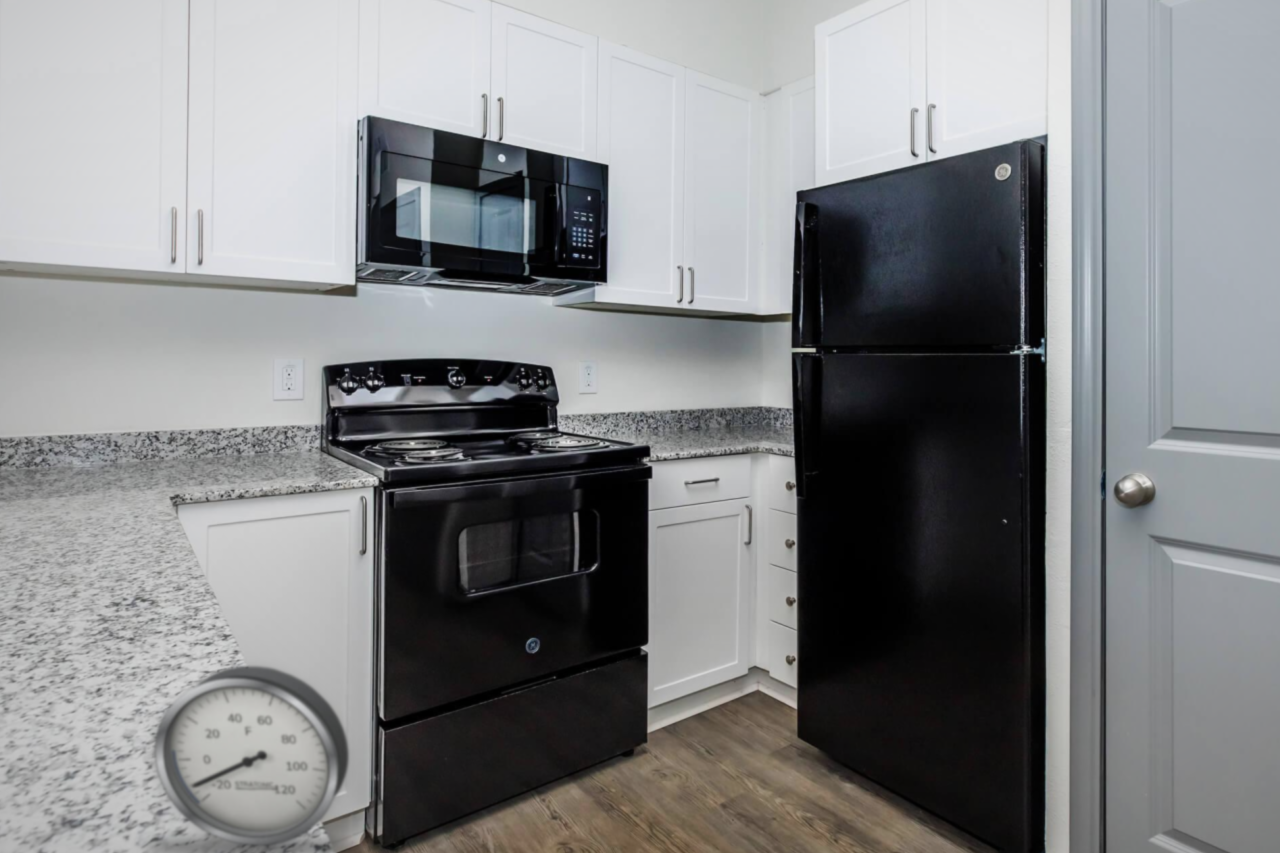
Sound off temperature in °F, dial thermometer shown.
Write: -12 °F
